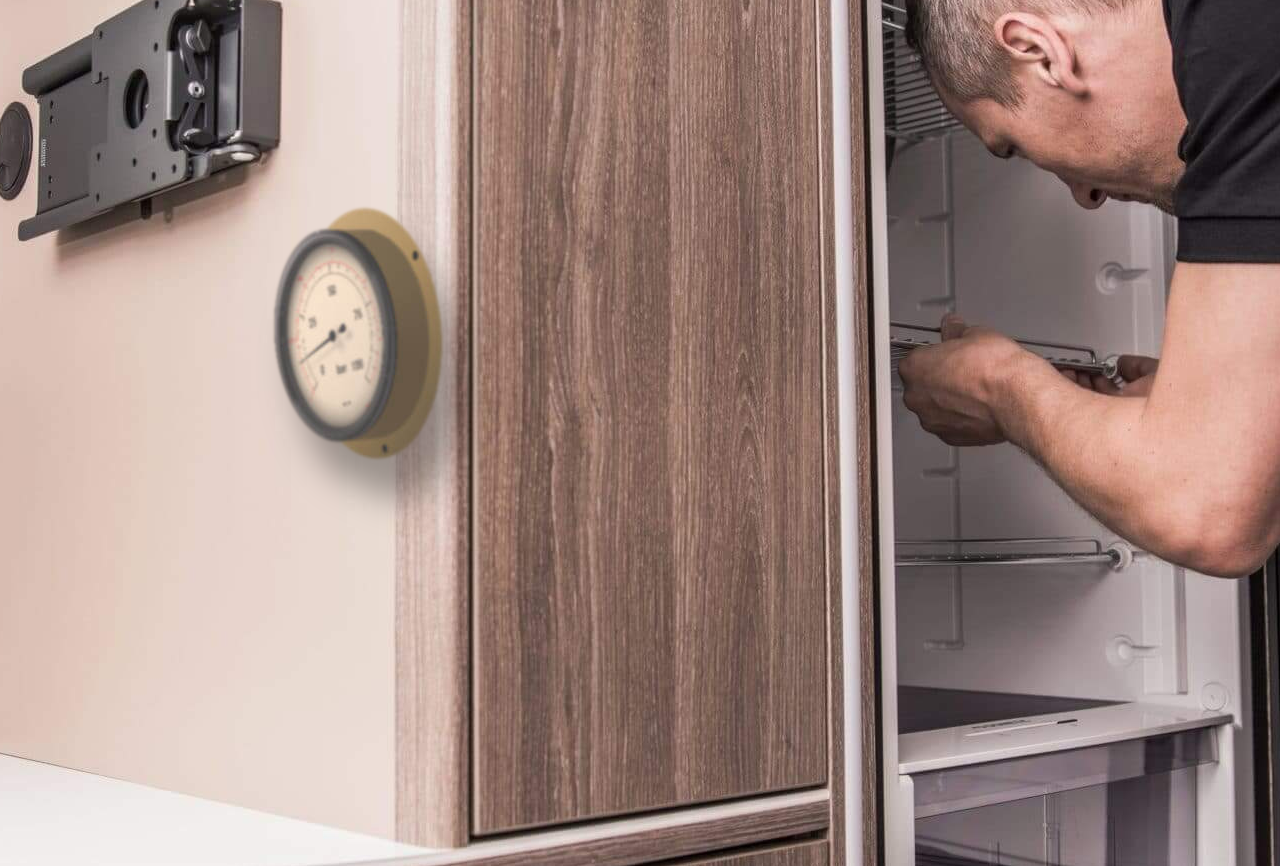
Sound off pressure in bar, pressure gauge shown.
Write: 10 bar
